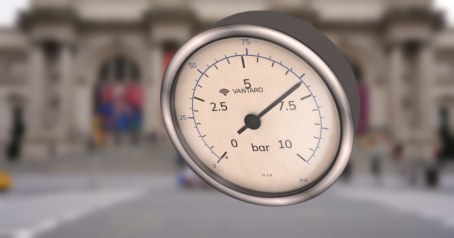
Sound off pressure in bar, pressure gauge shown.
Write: 7 bar
